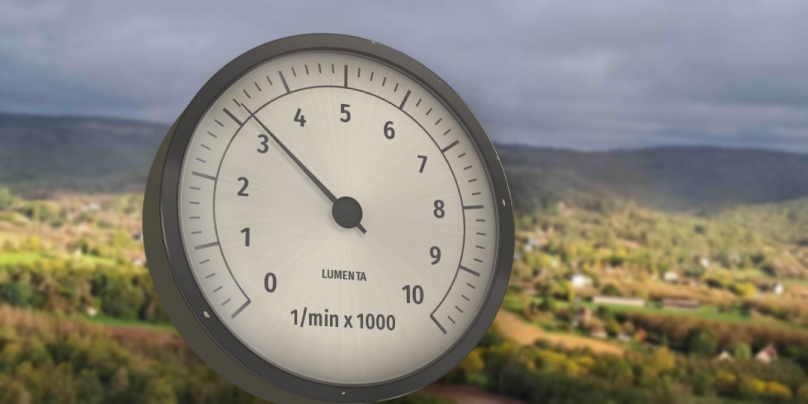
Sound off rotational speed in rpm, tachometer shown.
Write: 3200 rpm
